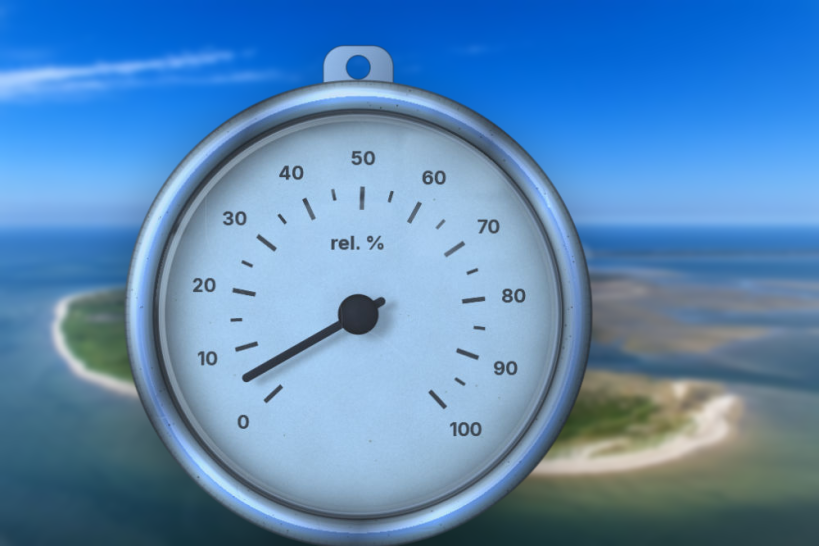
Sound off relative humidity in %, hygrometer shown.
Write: 5 %
